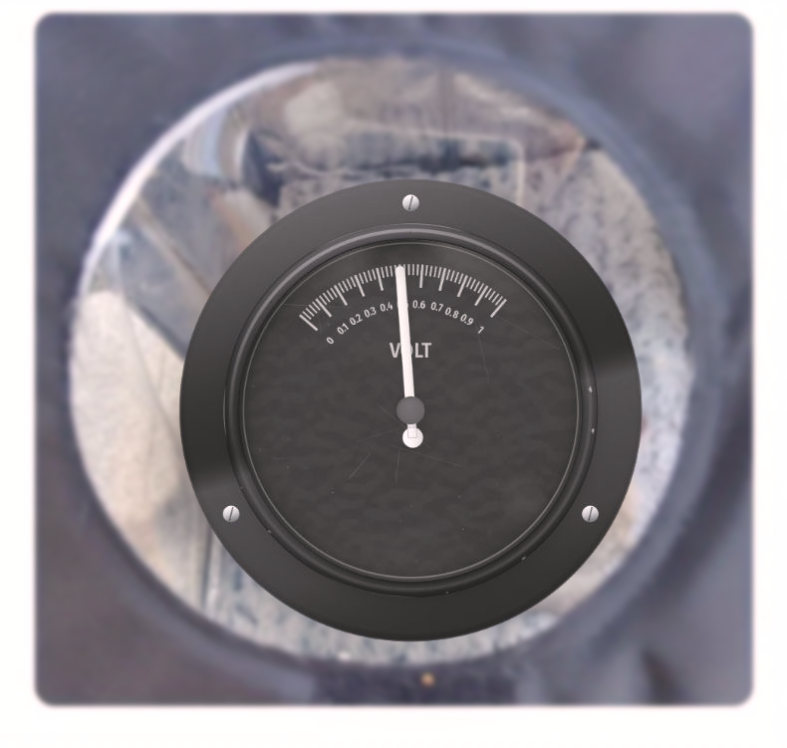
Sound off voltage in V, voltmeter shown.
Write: 0.5 V
